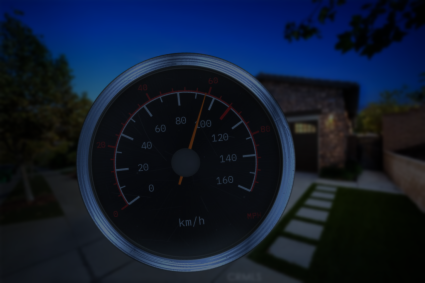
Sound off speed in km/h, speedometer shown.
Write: 95 km/h
